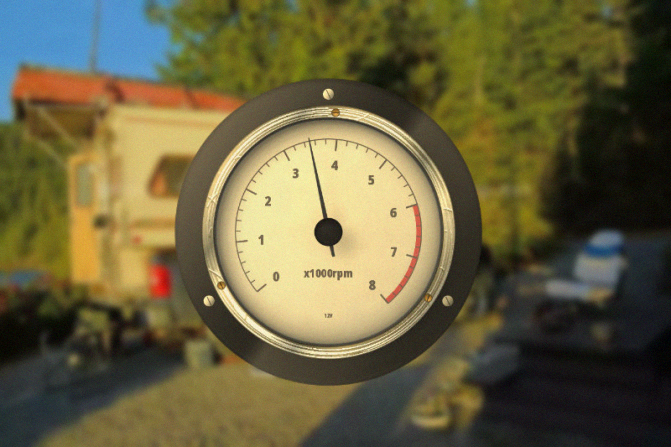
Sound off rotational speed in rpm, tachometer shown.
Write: 3500 rpm
